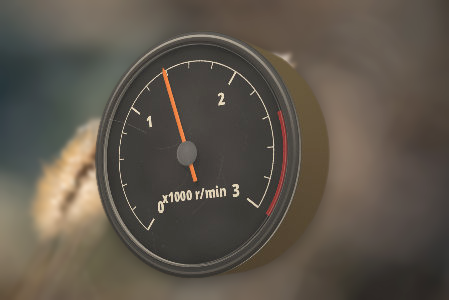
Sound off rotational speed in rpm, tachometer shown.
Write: 1400 rpm
